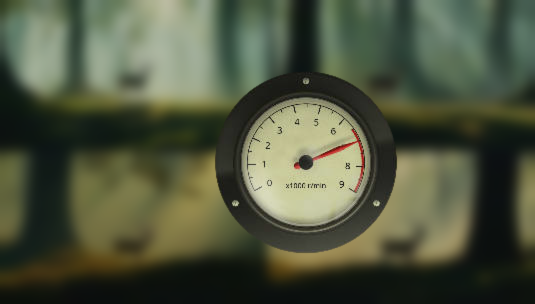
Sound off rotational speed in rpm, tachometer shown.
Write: 7000 rpm
